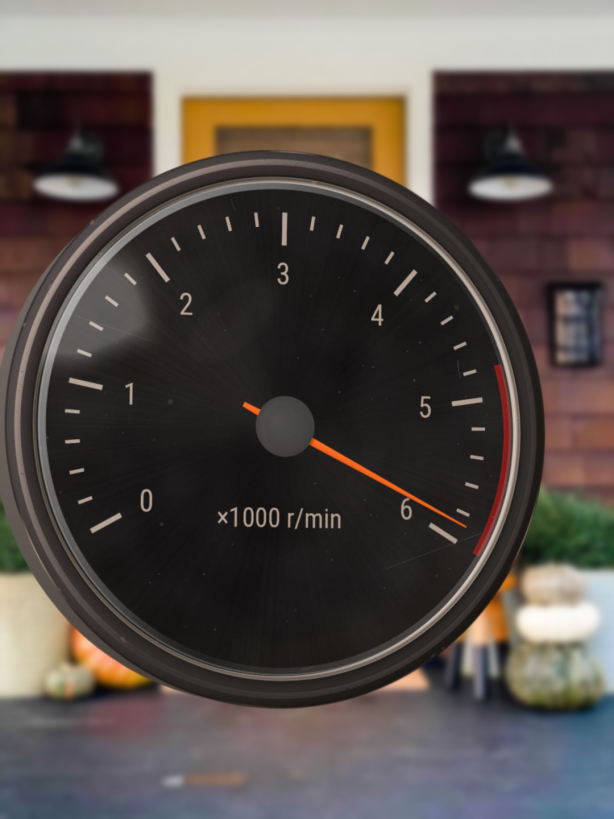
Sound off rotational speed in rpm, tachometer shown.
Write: 5900 rpm
